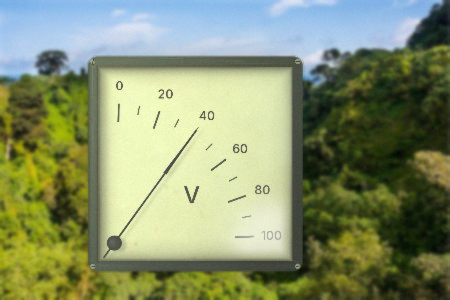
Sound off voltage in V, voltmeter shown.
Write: 40 V
